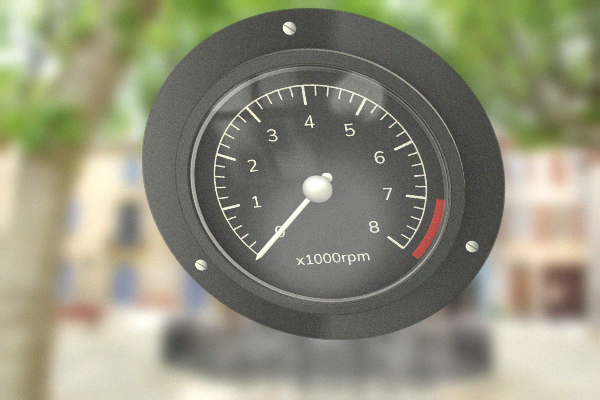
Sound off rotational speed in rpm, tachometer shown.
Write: 0 rpm
